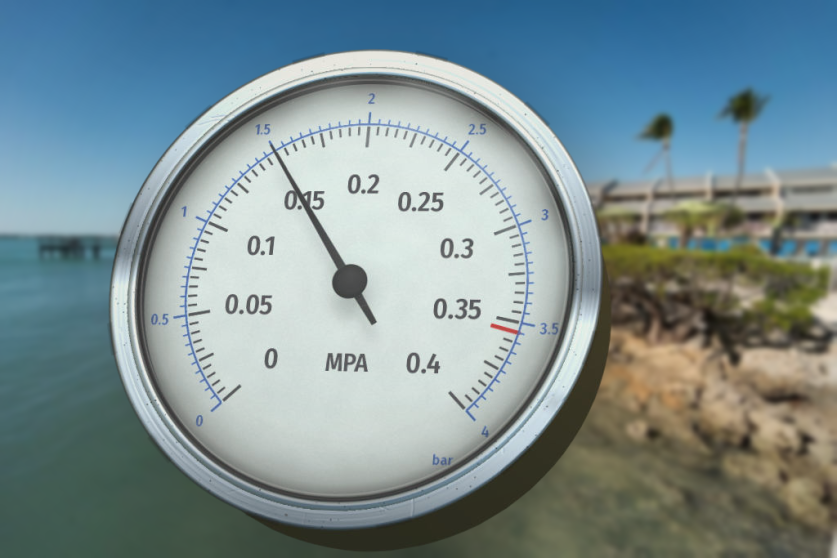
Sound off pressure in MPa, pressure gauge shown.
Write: 0.15 MPa
